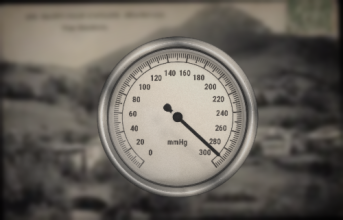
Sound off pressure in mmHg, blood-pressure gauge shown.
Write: 290 mmHg
